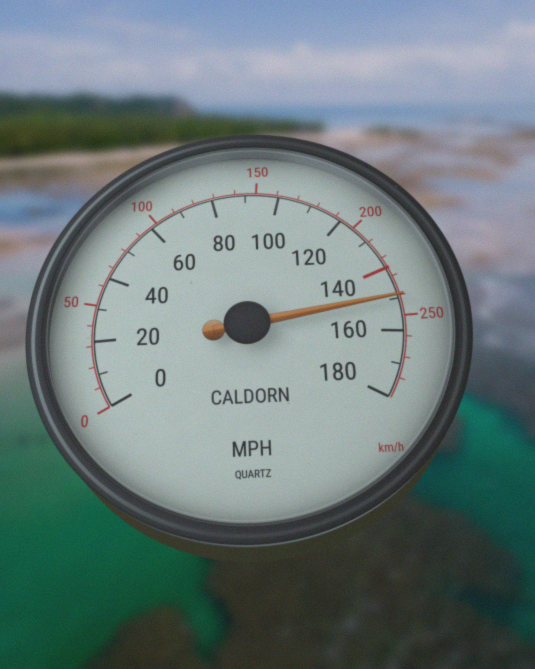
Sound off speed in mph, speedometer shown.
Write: 150 mph
